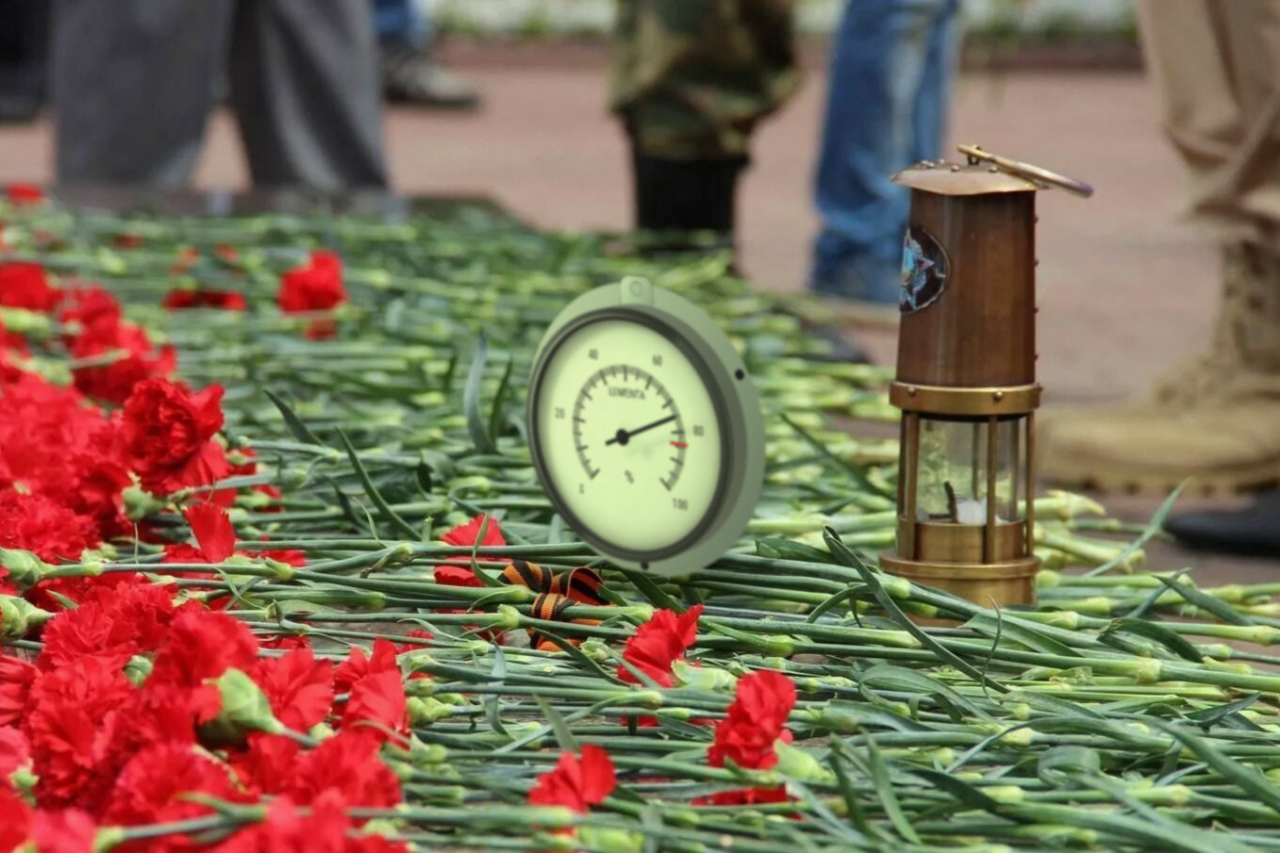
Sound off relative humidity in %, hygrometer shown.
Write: 75 %
